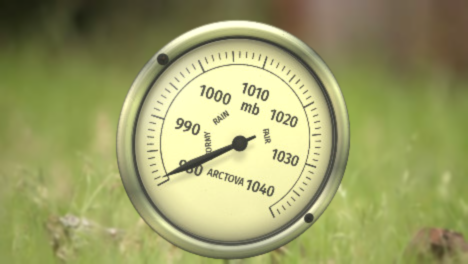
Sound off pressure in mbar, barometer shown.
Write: 981 mbar
